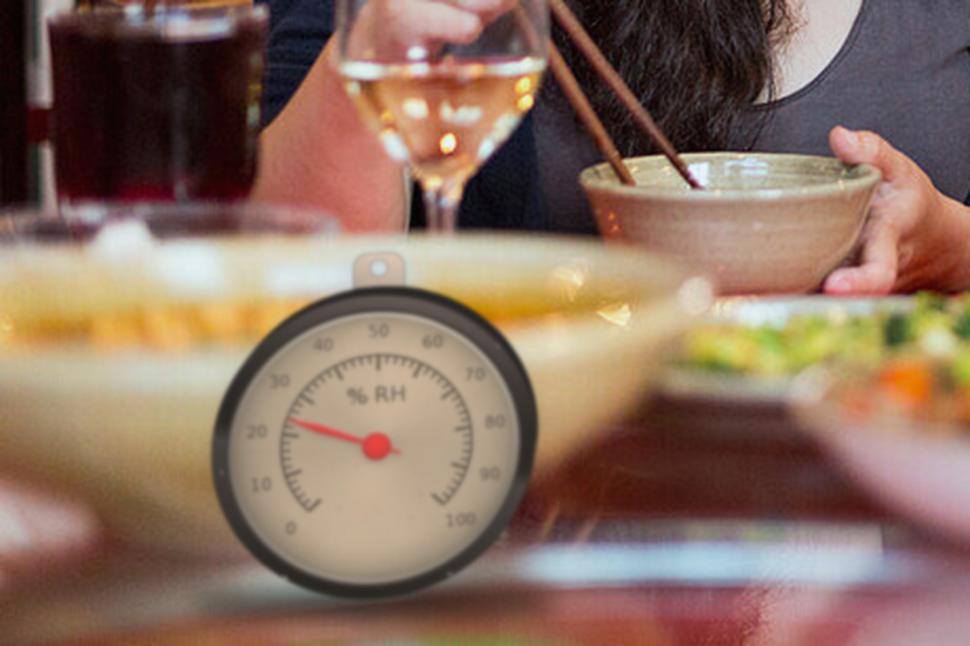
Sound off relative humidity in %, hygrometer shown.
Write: 24 %
